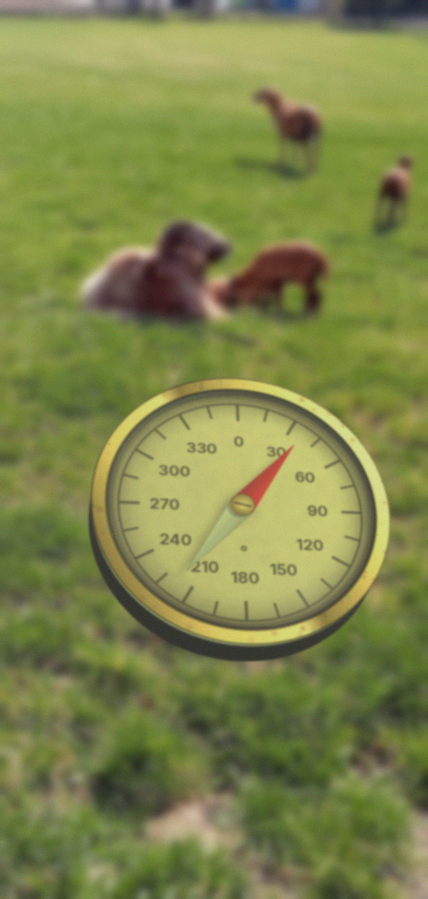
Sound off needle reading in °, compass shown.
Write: 37.5 °
